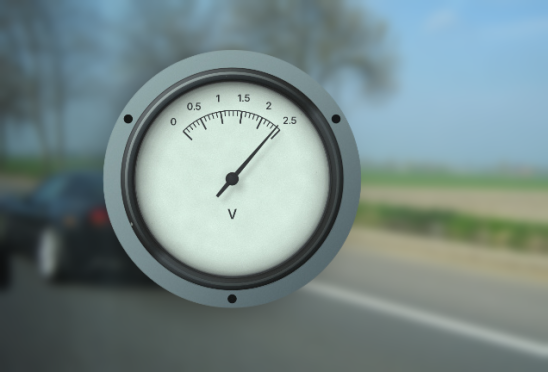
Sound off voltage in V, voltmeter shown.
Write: 2.4 V
